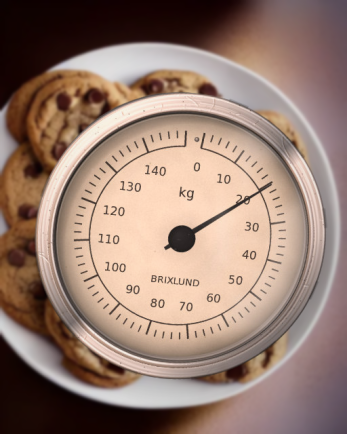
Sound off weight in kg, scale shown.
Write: 20 kg
